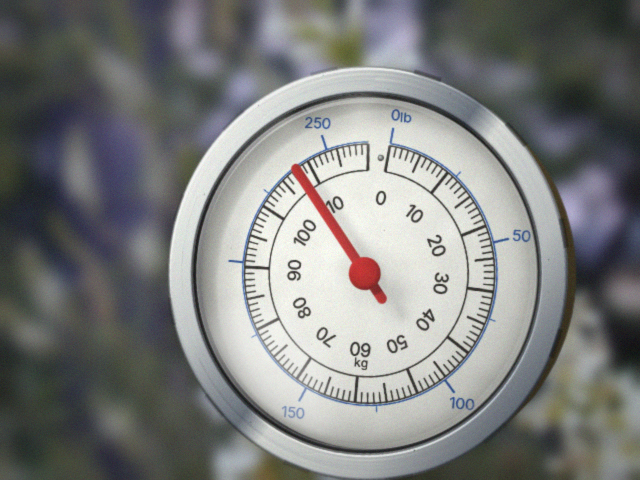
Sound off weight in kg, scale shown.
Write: 108 kg
